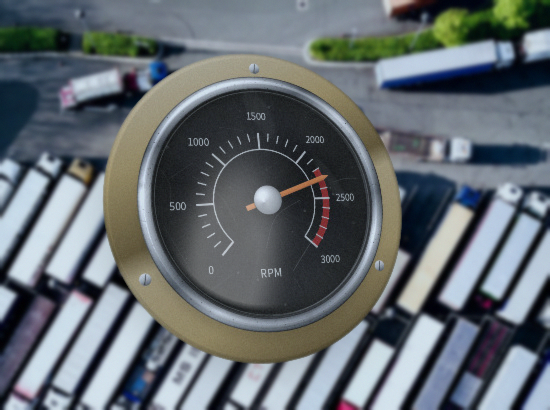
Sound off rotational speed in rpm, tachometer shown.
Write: 2300 rpm
